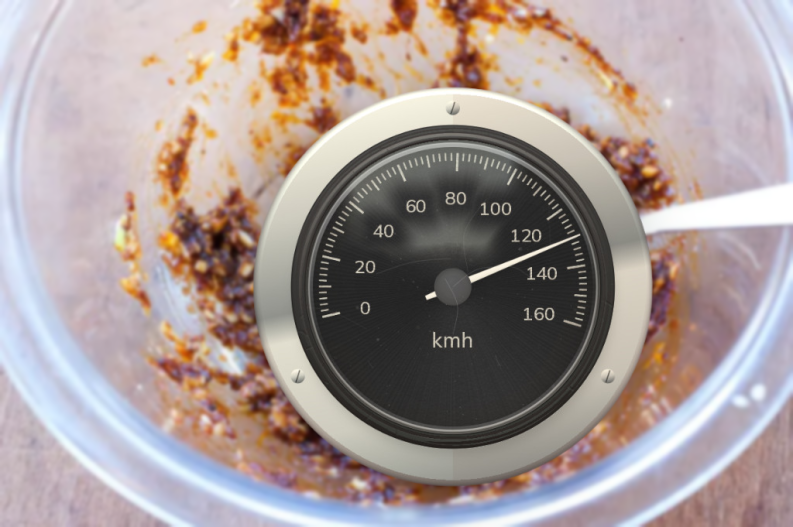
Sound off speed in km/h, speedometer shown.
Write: 130 km/h
